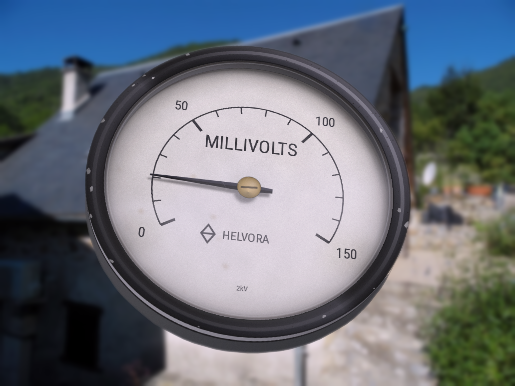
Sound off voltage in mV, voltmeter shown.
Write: 20 mV
